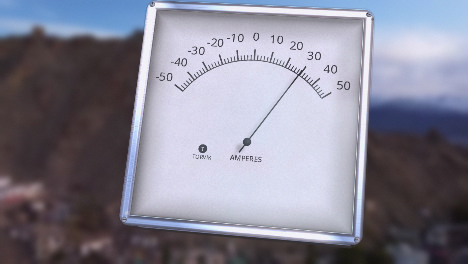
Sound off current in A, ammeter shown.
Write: 30 A
